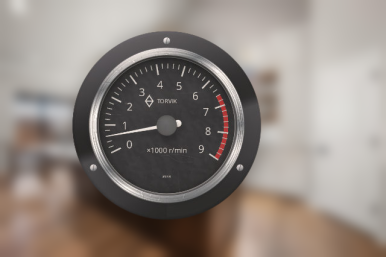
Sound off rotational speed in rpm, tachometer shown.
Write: 600 rpm
